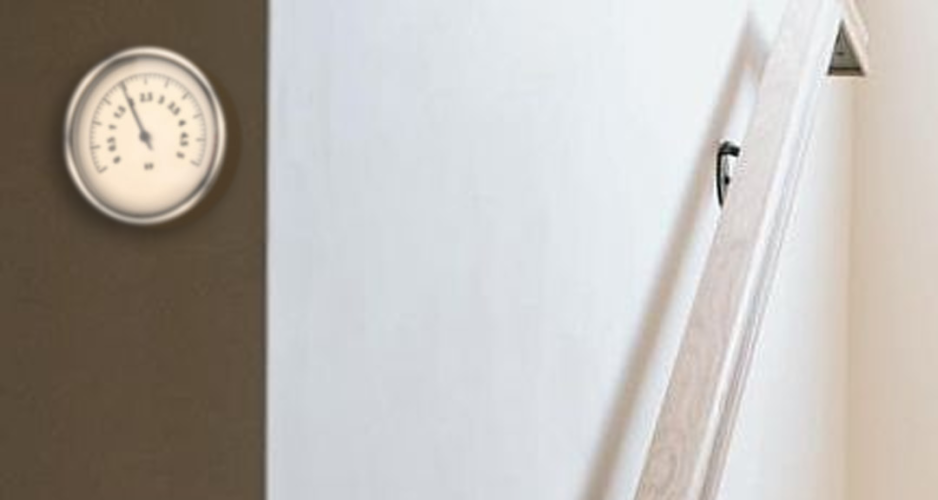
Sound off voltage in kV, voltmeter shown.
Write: 2 kV
